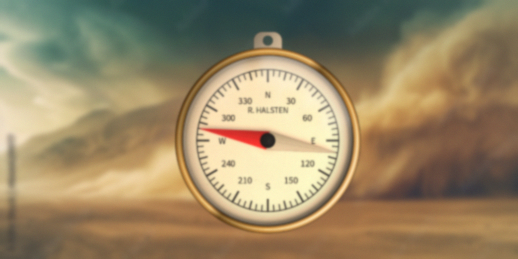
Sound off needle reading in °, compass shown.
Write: 280 °
